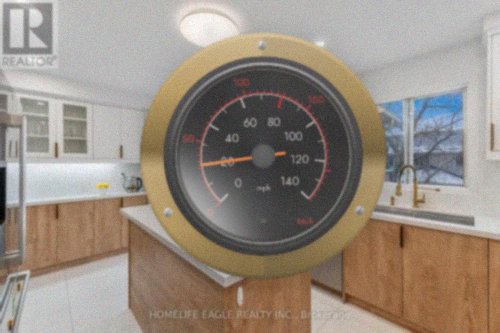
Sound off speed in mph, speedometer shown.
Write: 20 mph
